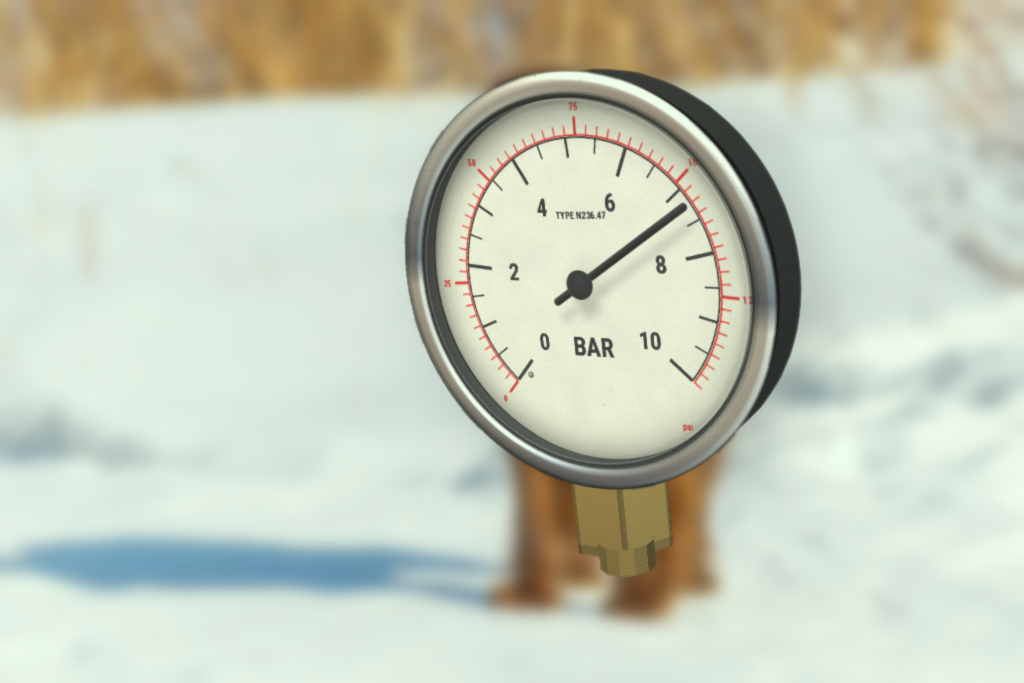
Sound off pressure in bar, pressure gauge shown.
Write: 7.25 bar
